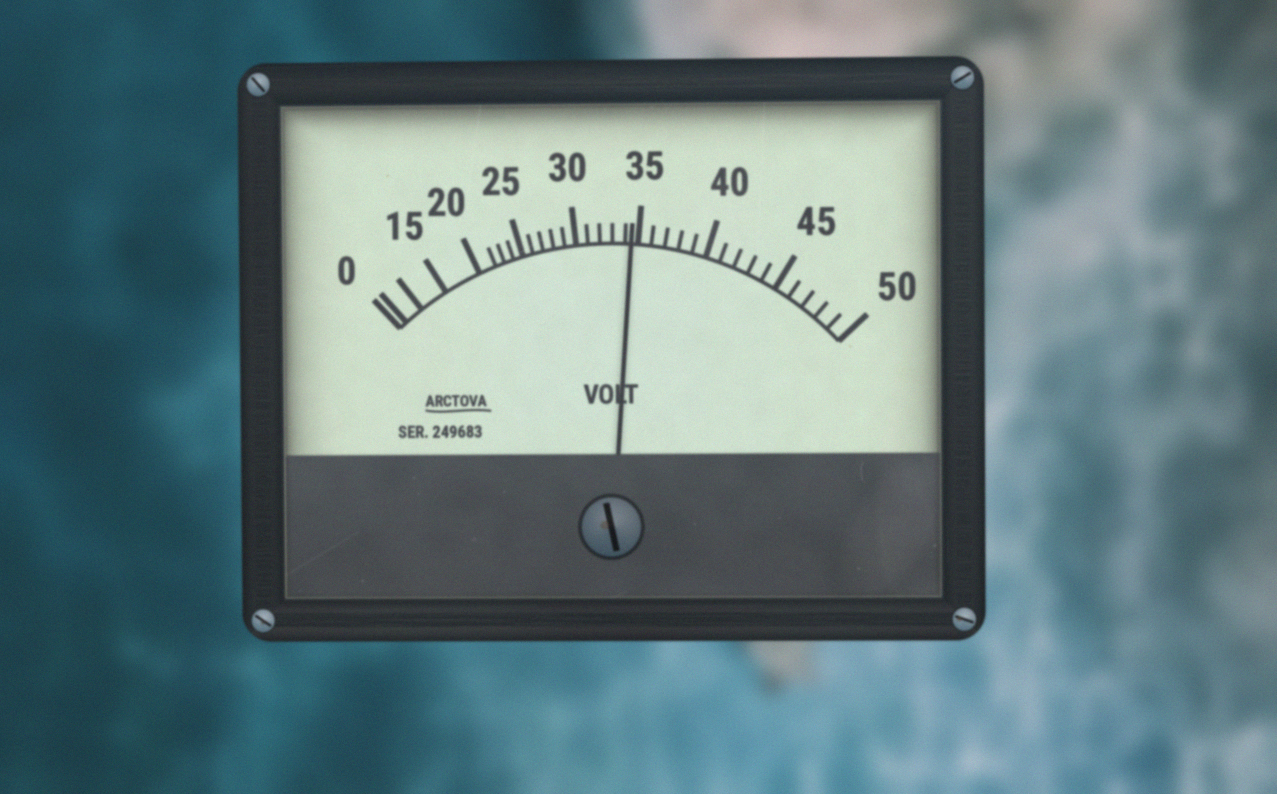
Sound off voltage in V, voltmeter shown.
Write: 34.5 V
